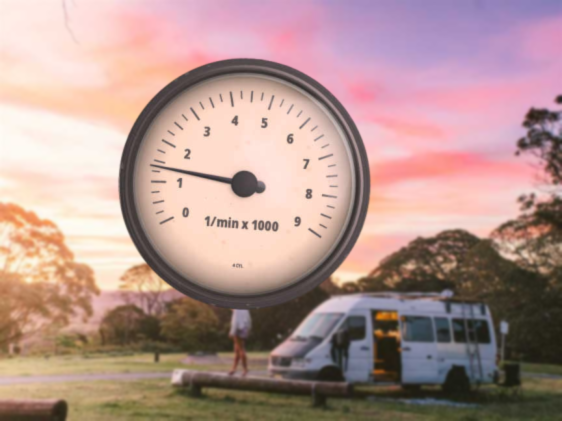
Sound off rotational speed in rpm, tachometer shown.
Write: 1375 rpm
